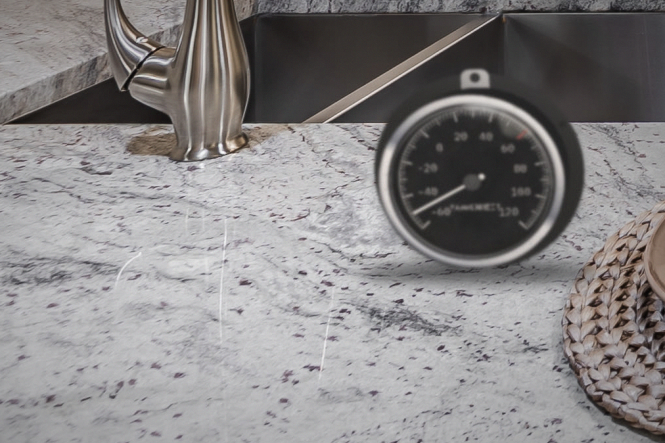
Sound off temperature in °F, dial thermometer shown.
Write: -50 °F
